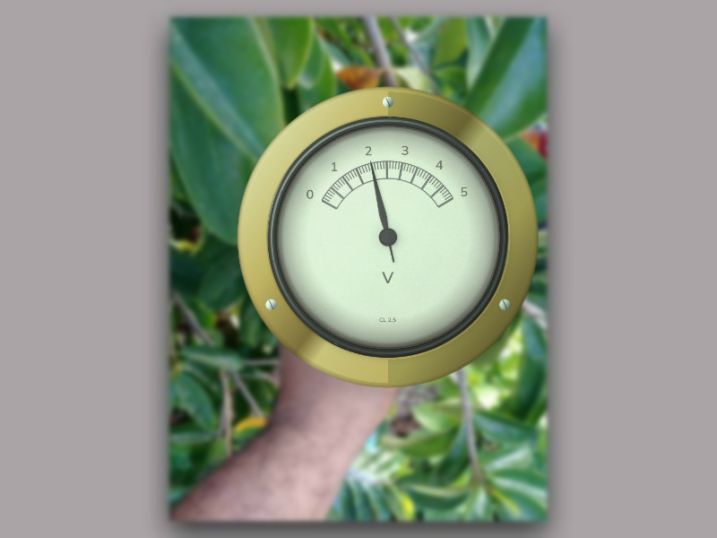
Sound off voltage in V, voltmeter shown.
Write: 2 V
